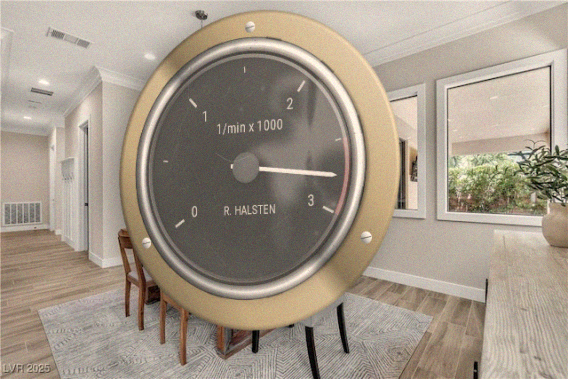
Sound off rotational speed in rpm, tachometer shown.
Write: 2750 rpm
